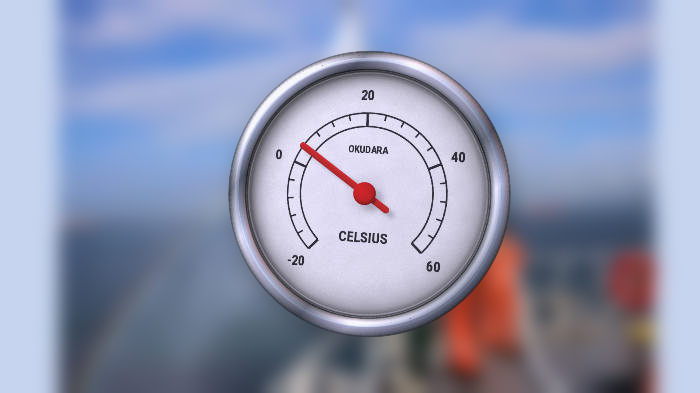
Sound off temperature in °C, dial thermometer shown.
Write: 4 °C
